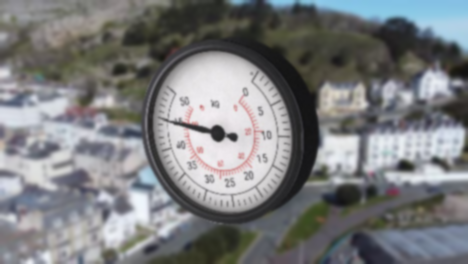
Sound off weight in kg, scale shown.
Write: 45 kg
